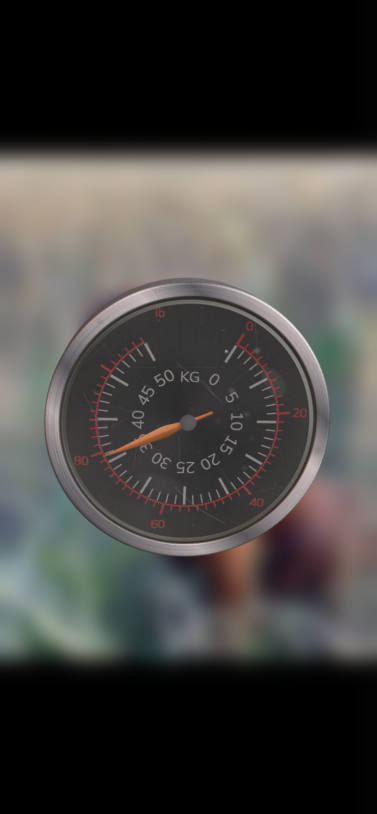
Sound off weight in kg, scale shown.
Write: 36 kg
